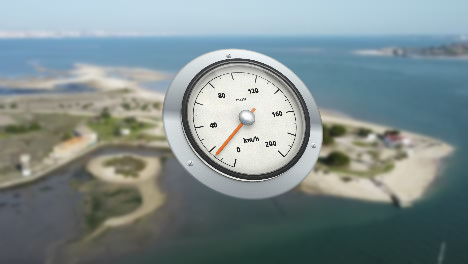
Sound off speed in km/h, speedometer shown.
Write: 15 km/h
